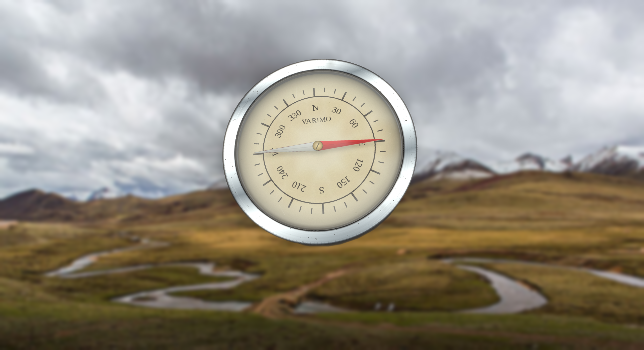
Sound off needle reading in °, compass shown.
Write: 90 °
